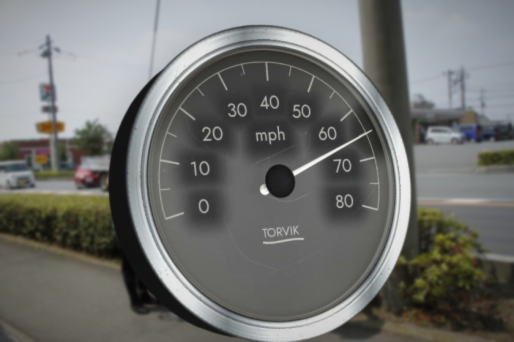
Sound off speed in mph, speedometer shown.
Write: 65 mph
